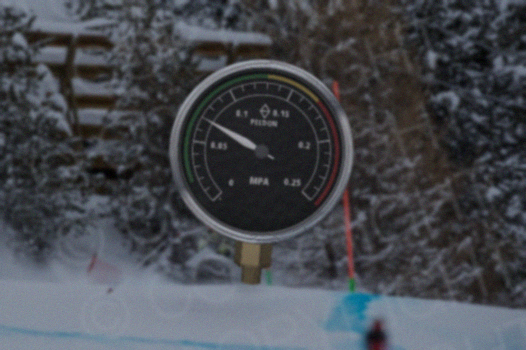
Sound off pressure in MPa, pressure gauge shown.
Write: 0.07 MPa
